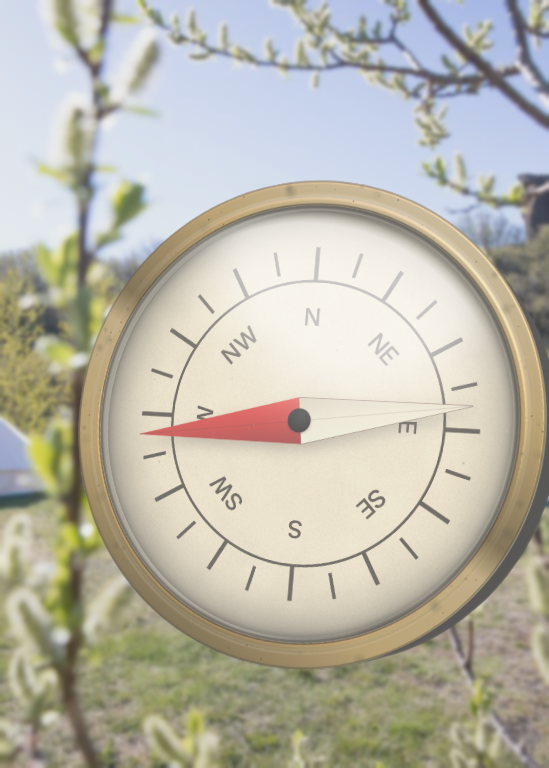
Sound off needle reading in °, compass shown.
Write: 262.5 °
